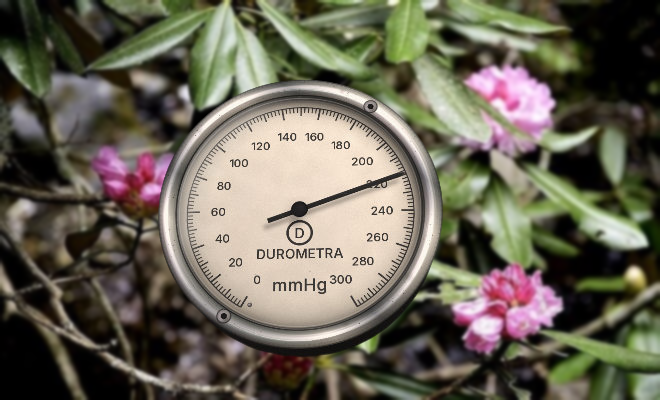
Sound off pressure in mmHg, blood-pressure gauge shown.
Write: 220 mmHg
